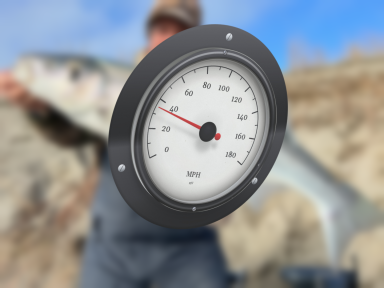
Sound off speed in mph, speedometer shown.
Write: 35 mph
